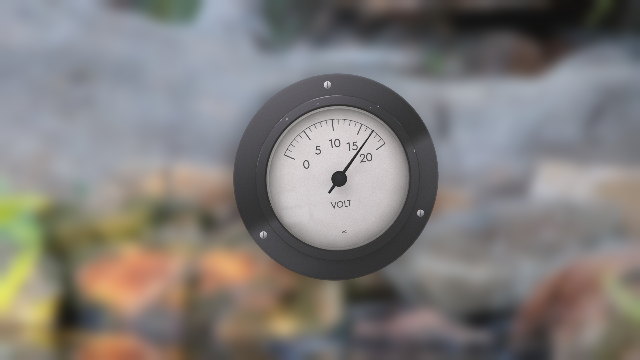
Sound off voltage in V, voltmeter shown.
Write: 17 V
